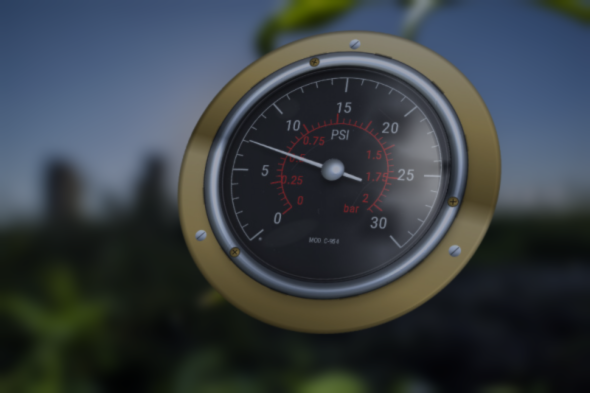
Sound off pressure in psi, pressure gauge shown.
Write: 7 psi
